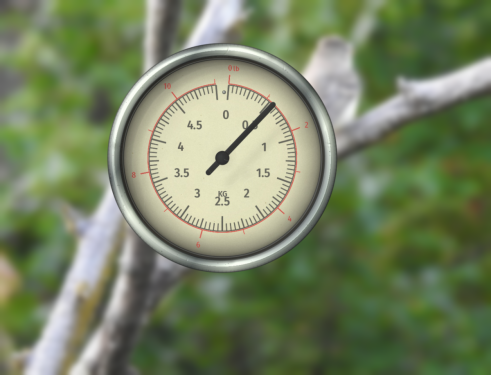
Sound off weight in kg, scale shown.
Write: 0.55 kg
